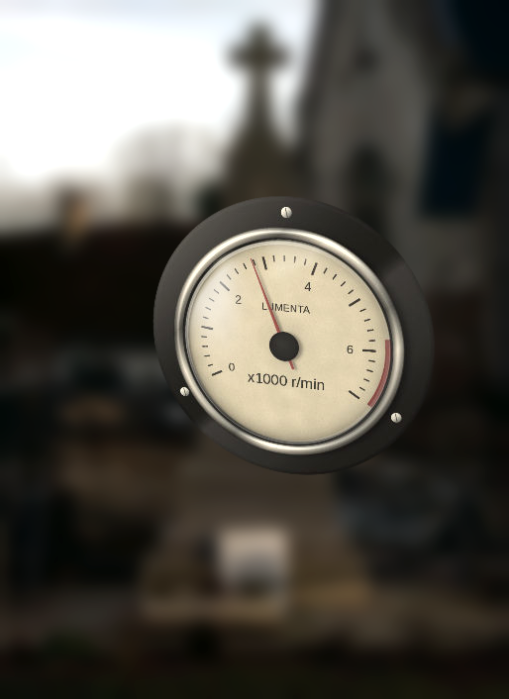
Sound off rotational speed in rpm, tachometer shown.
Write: 2800 rpm
